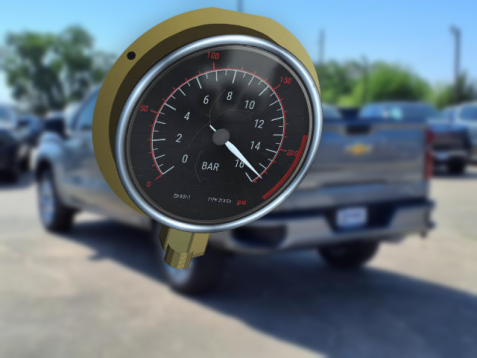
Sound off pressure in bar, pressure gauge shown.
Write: 15.5 bar
